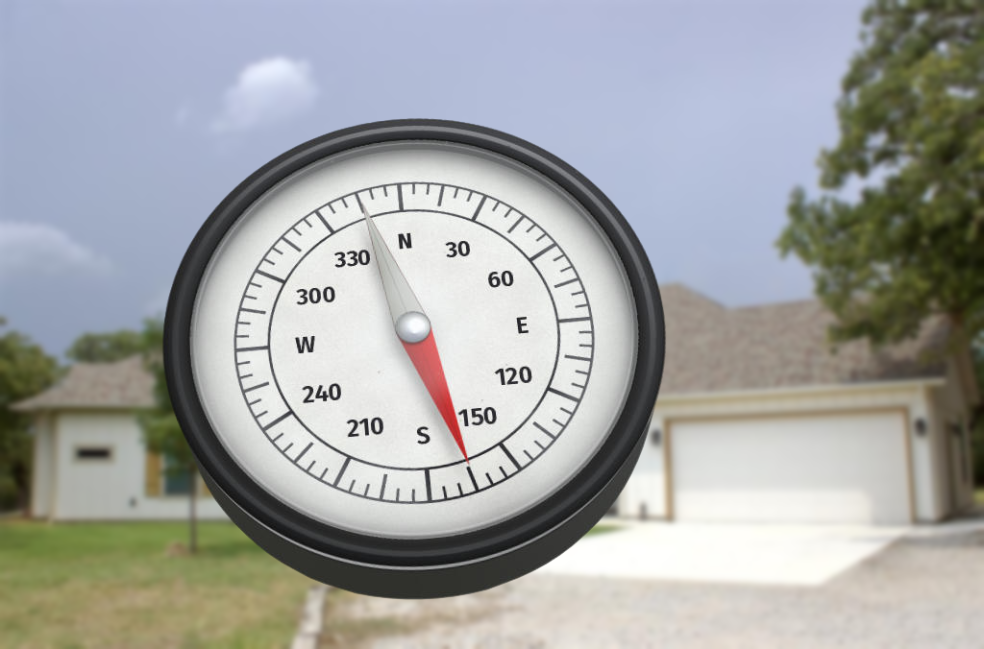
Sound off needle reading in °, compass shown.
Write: 165 °
